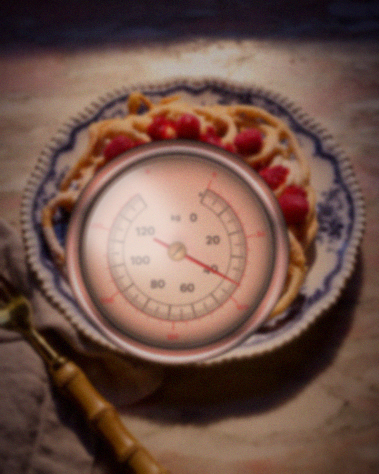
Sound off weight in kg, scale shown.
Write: 40 kg
